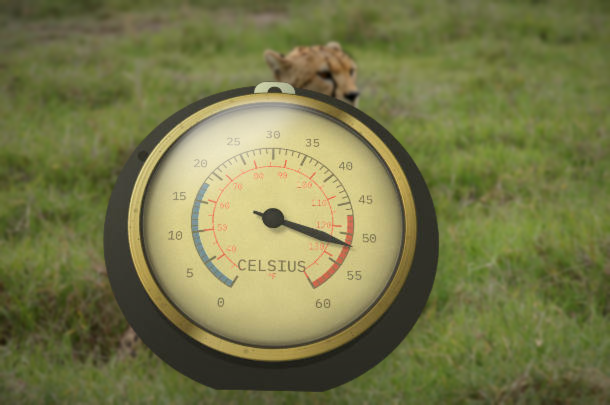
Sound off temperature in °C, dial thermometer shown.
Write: 52 °C
